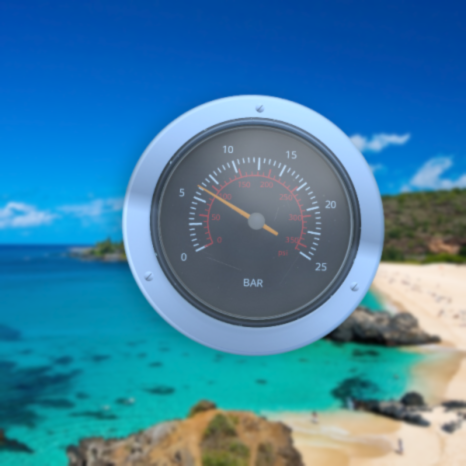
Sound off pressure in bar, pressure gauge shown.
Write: 6 bar
